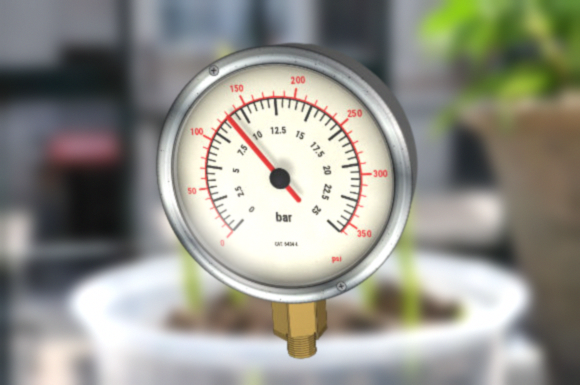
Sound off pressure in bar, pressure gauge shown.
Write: 9 bar
